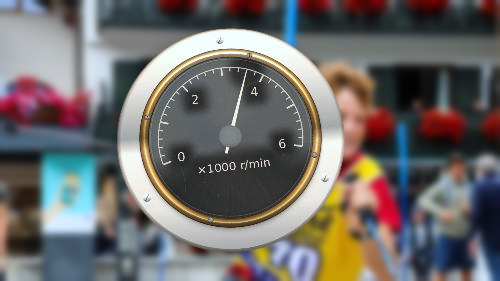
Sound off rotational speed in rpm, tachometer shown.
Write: 3600 rpm
